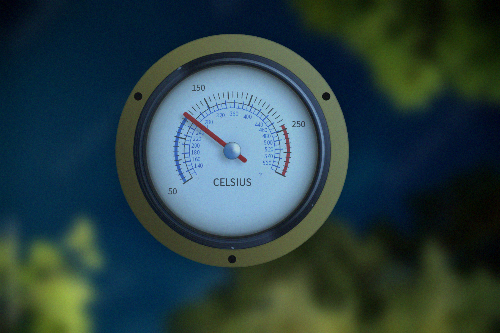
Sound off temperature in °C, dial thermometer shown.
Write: 125 °C
